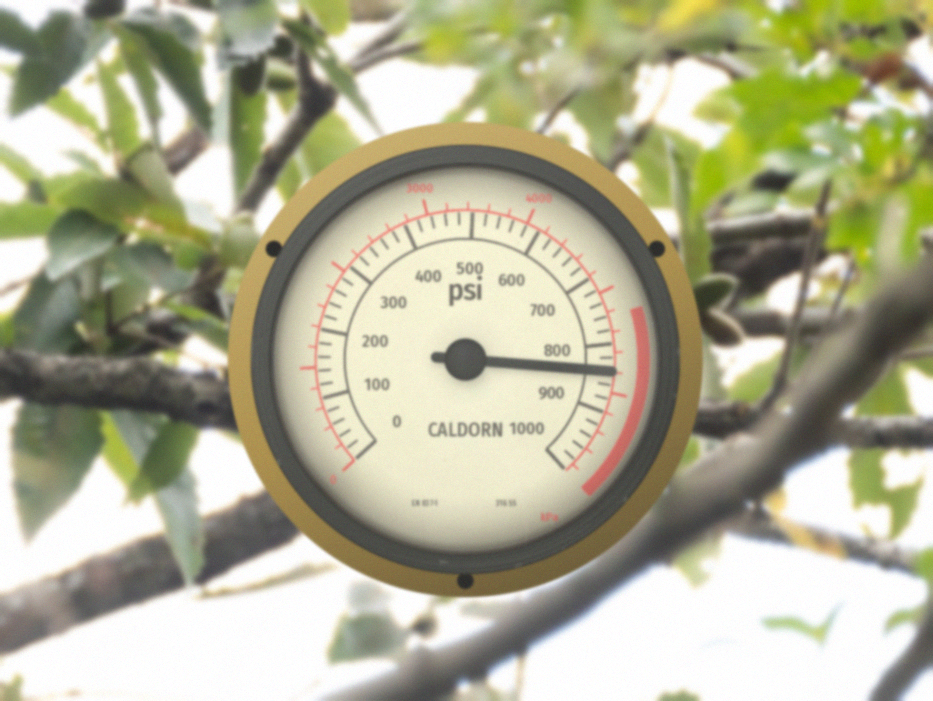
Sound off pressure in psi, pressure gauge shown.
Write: 840 psi
